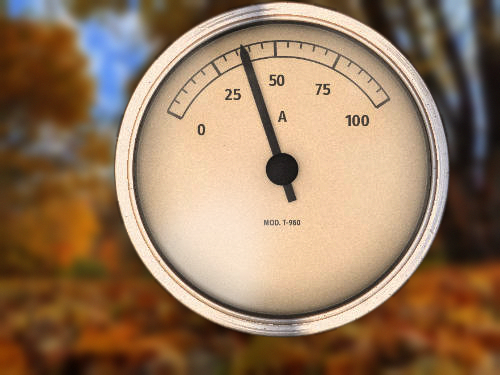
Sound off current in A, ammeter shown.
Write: 37.5 A
